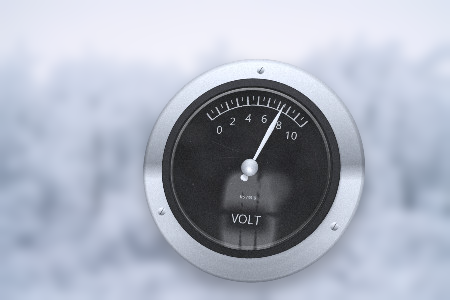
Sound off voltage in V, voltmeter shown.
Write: 7.5 V
